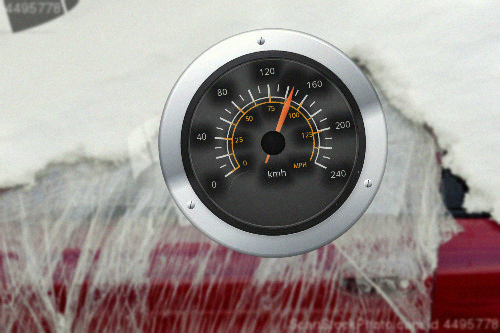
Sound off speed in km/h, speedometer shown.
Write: 145 km/h
